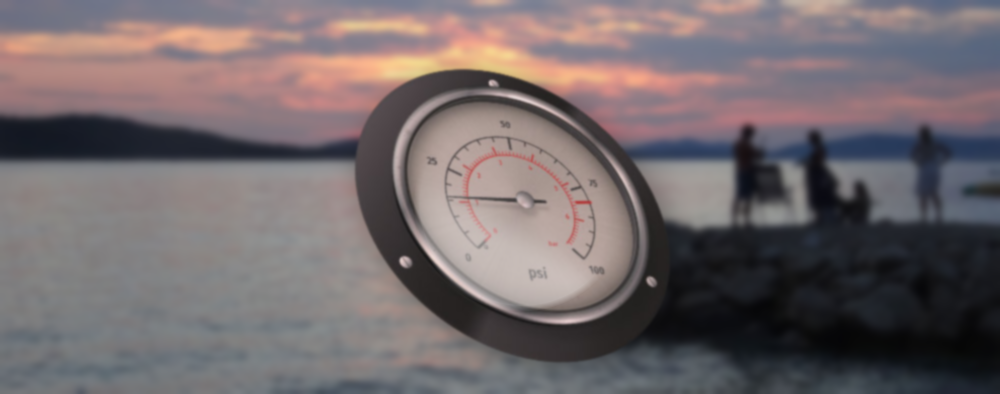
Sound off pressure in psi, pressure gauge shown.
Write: 15 psi
